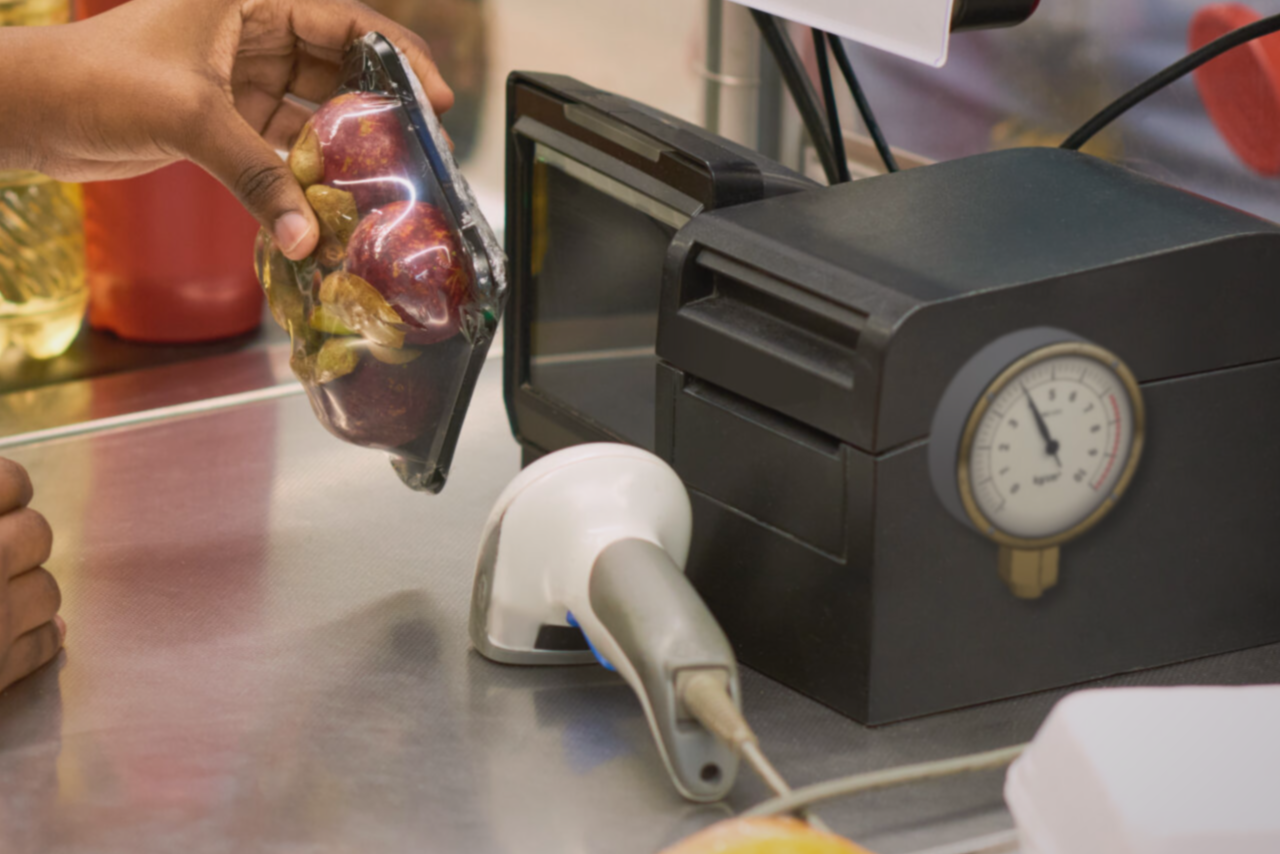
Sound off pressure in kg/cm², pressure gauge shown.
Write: 4 kg/cm²
